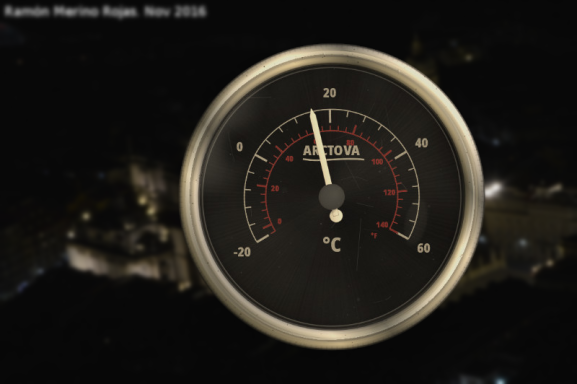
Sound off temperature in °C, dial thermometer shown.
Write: 16 °C
